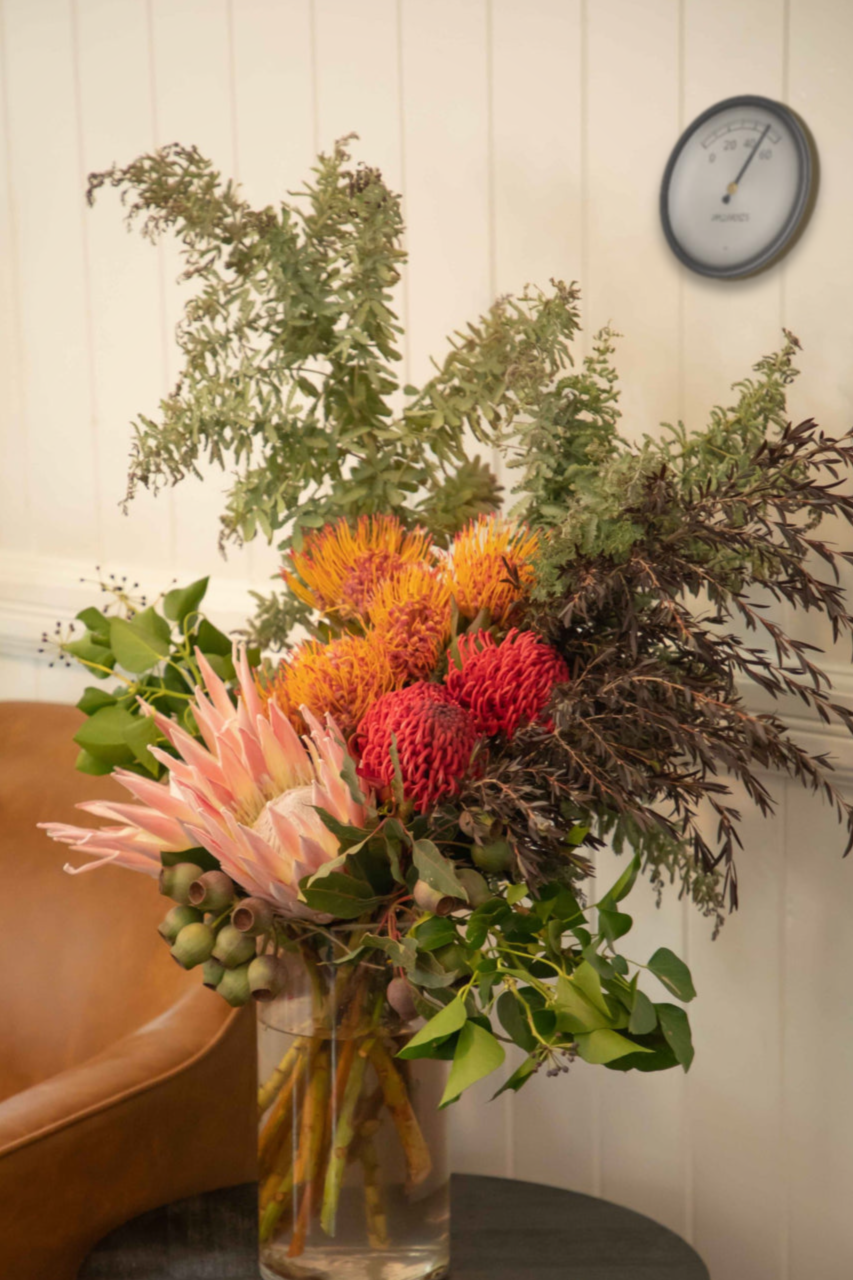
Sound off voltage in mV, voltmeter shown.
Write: 50 mV
